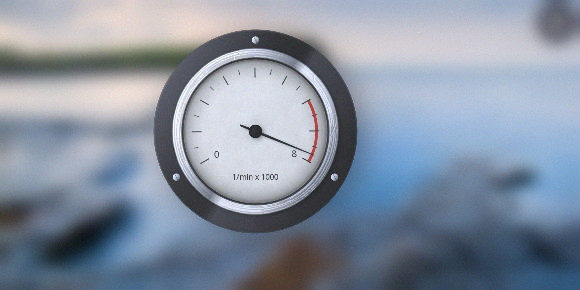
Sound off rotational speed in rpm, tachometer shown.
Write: 7750 rpm
